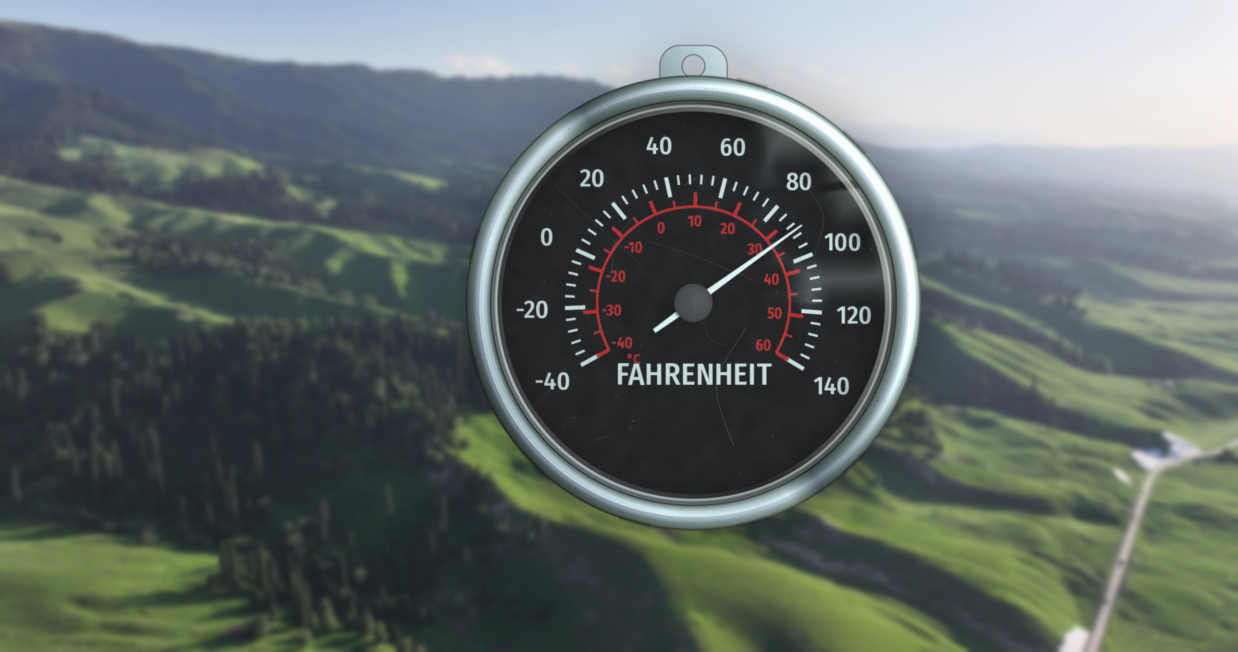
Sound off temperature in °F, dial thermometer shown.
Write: 90 °F
